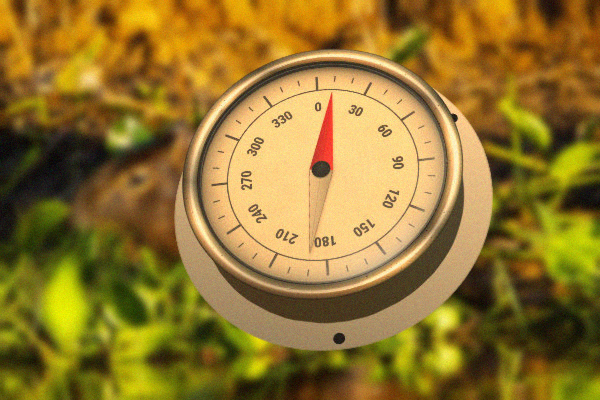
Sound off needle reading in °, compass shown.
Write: 10 °
